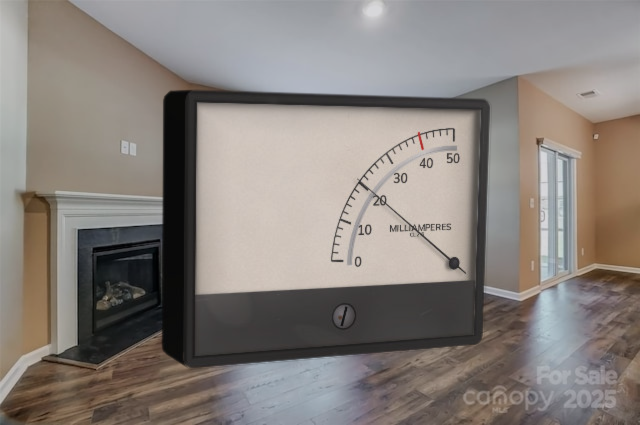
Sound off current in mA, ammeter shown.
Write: 20 mA
